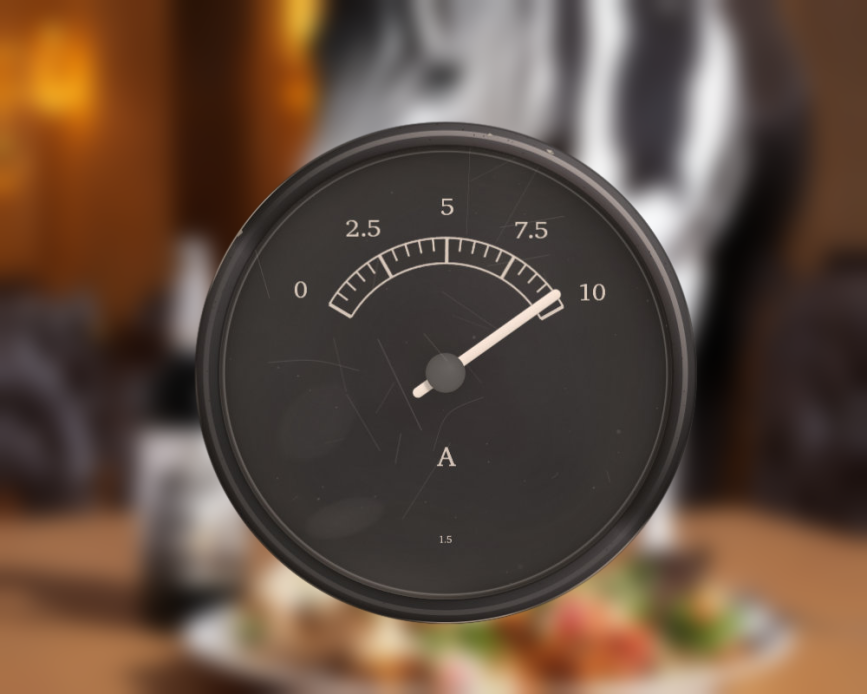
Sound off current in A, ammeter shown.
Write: 9.5 A
